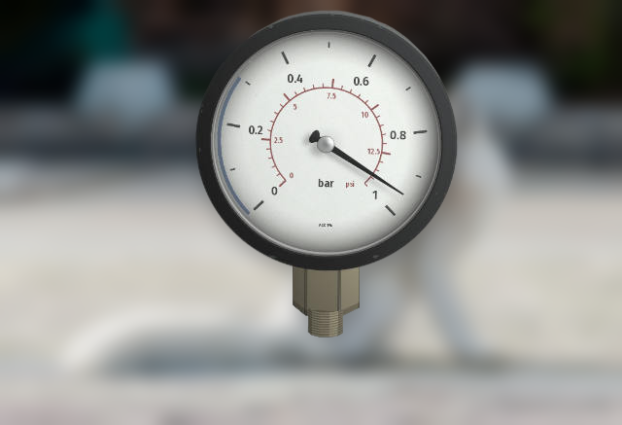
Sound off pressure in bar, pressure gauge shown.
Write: 0.95 bar
